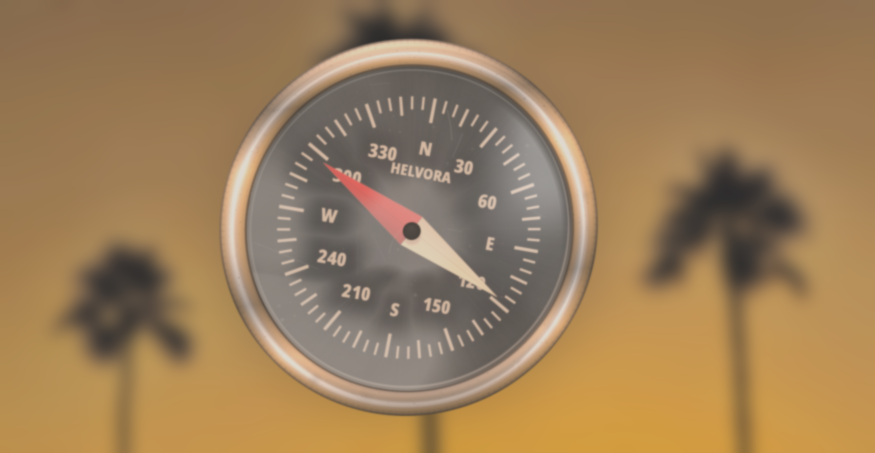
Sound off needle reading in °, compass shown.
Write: 297.5 °
